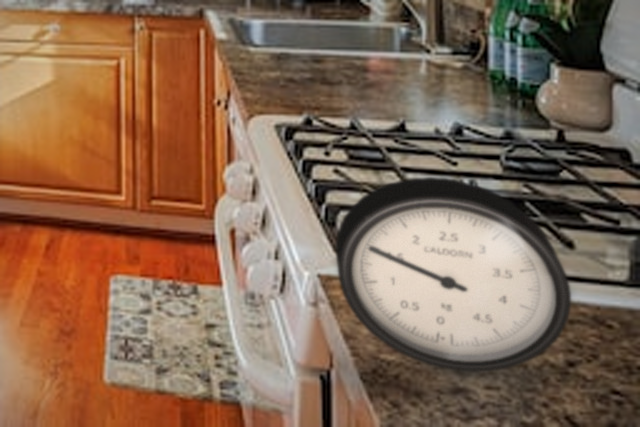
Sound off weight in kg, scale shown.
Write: 1.5 kg
